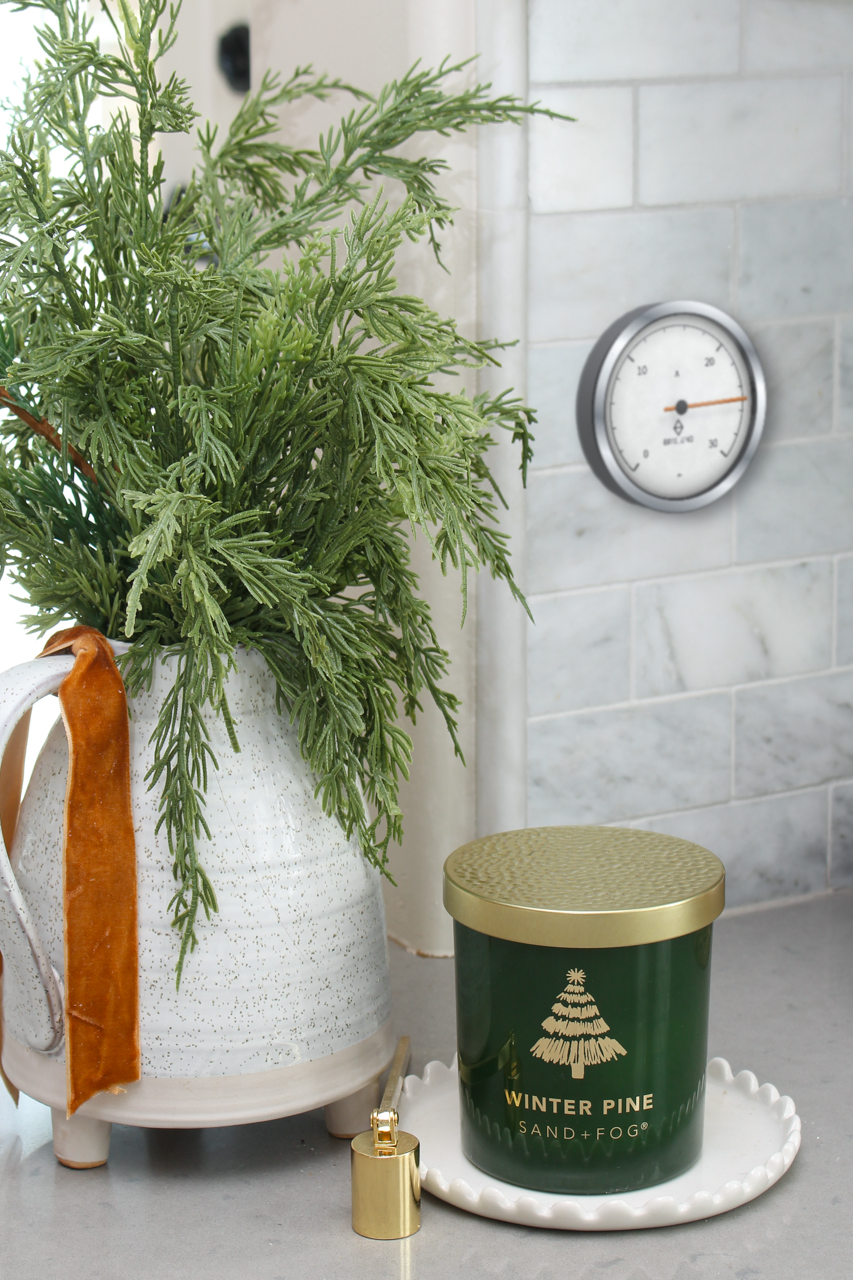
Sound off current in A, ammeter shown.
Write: 25 A
